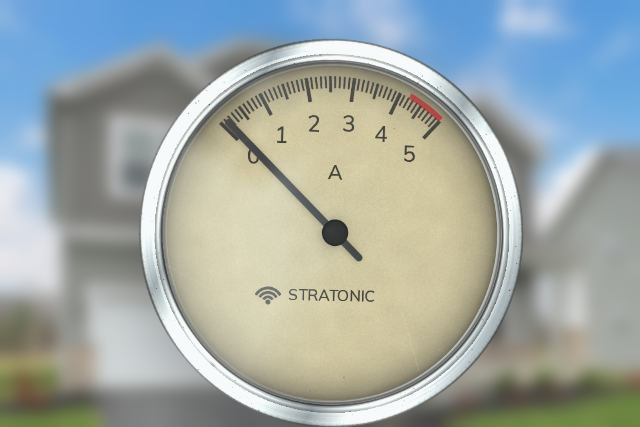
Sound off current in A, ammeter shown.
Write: 0.1 A
